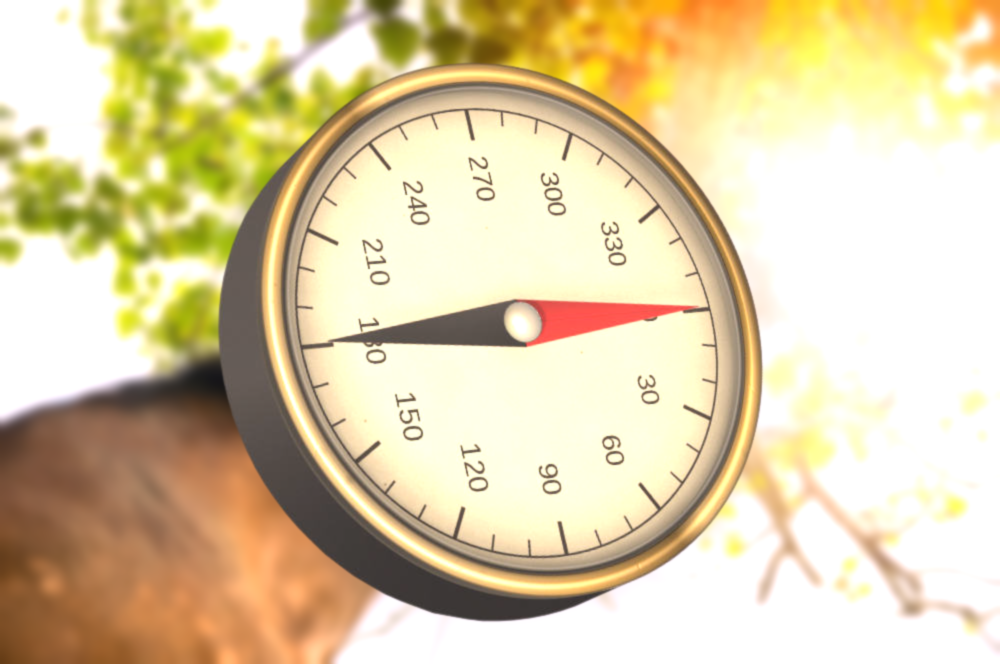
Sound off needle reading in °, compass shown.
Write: 0 °
